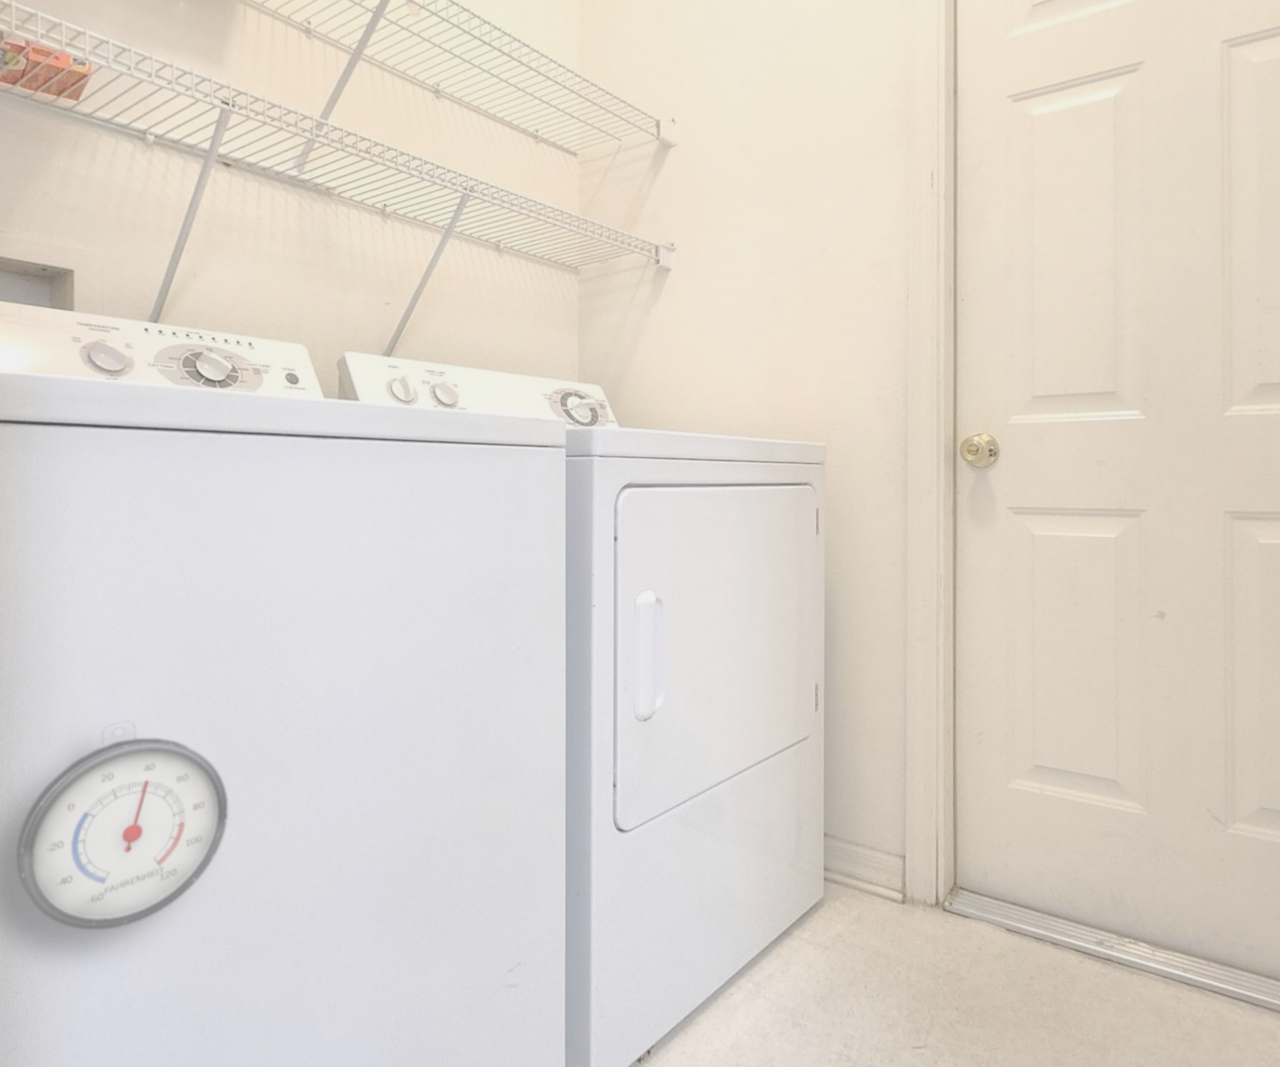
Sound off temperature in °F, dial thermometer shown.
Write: 40 °F
